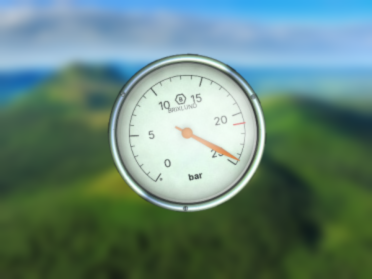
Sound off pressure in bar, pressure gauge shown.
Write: 24.5 bar
